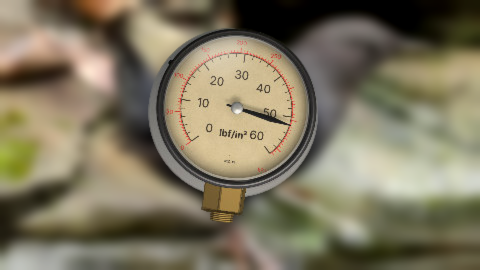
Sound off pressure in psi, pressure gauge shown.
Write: 52 psi
